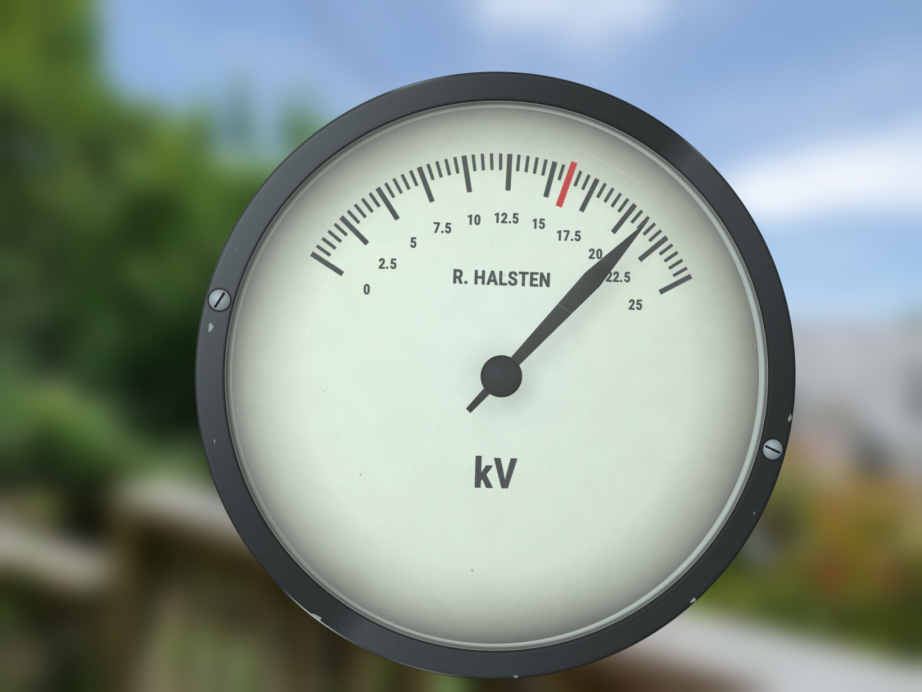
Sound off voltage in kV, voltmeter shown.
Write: 21 kV
